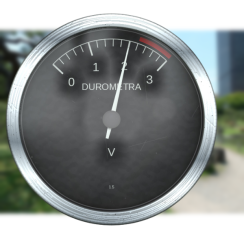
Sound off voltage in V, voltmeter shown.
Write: 2 V
